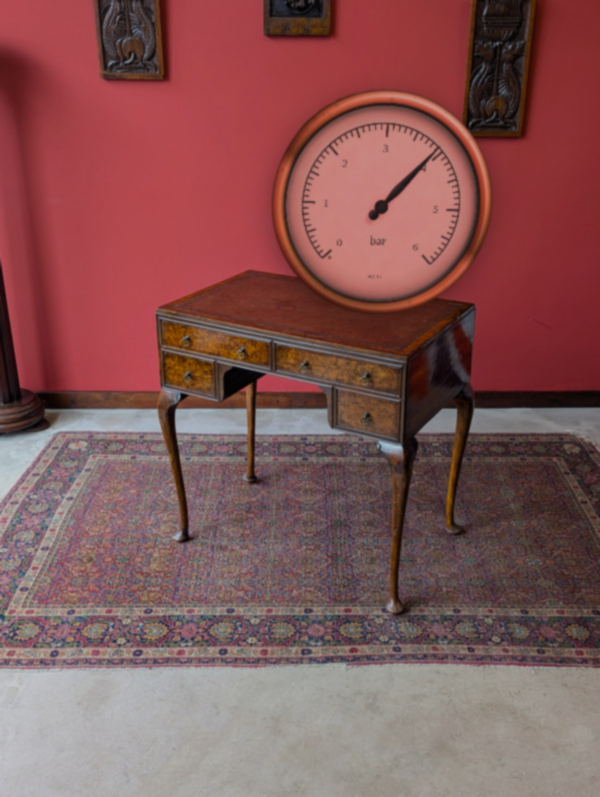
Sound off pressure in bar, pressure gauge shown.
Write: 3.9 bar
